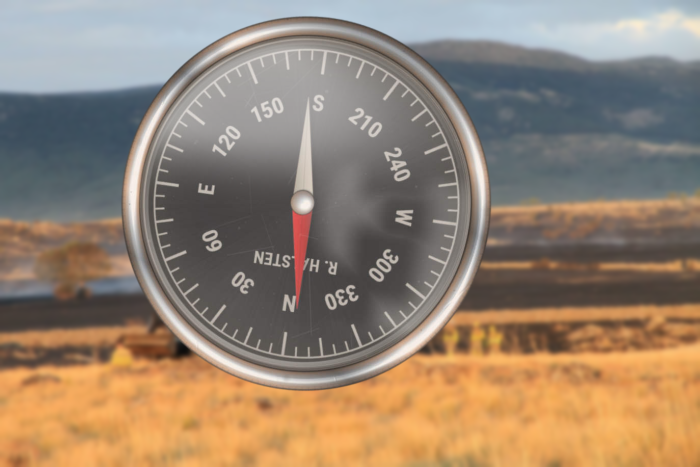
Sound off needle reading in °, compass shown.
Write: 355 °
